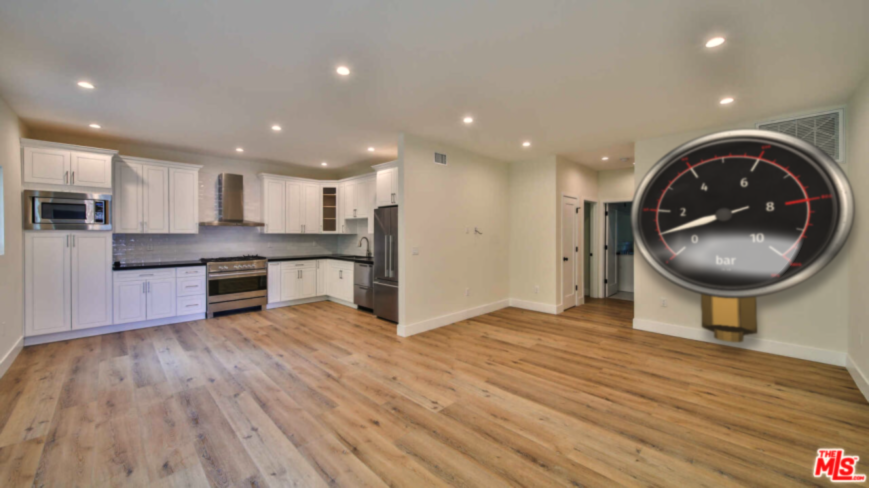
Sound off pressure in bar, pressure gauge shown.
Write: 1 bar
